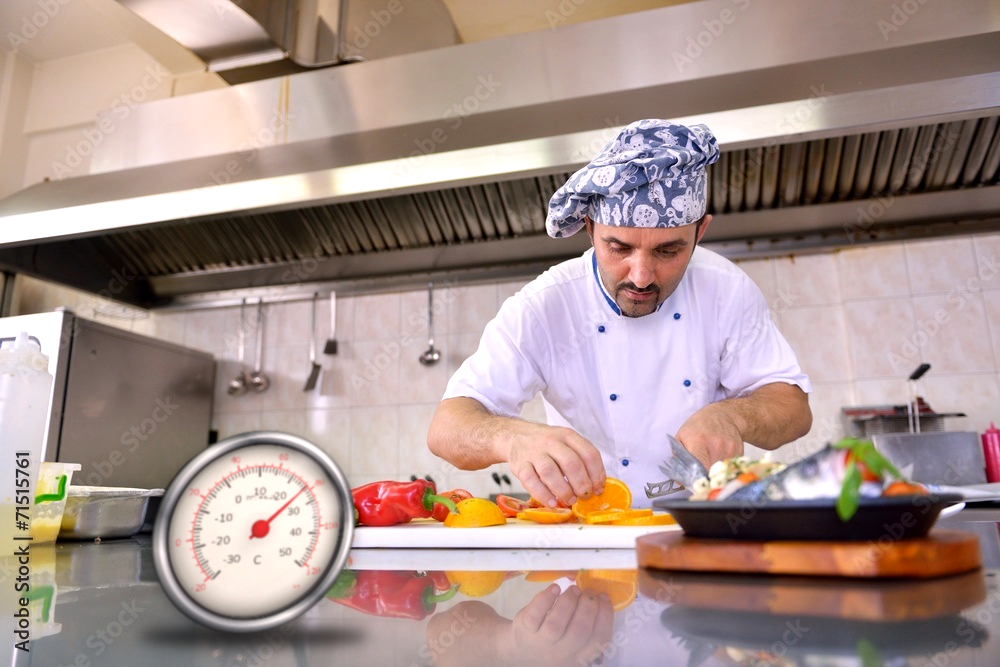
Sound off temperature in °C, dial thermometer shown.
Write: 25 °C
